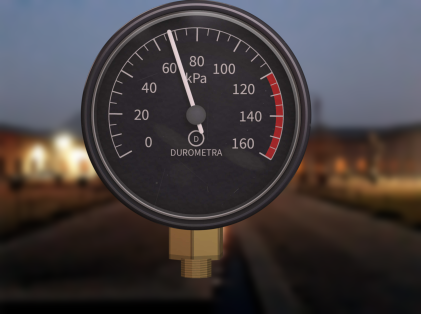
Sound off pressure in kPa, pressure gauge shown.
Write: 67.5 kPa
